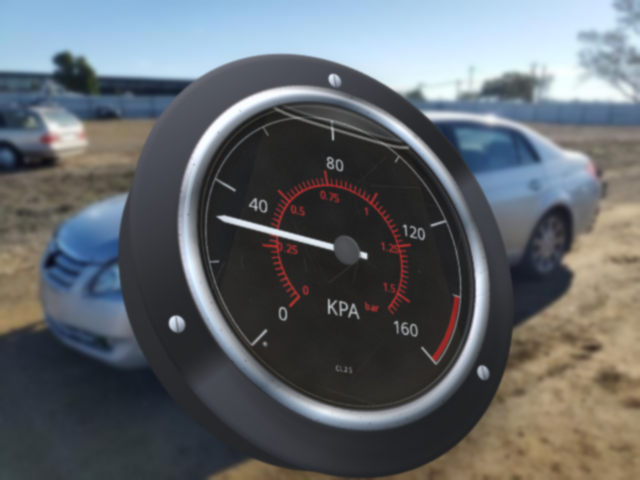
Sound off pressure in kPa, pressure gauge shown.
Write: 30 kPa
